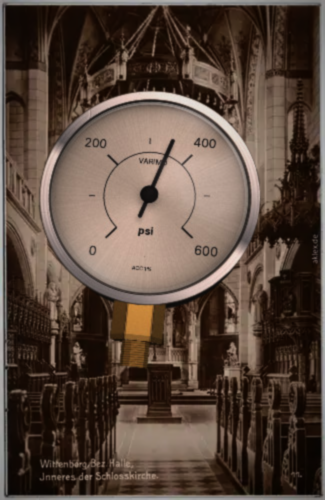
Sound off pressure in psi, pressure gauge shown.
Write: 350 psi
